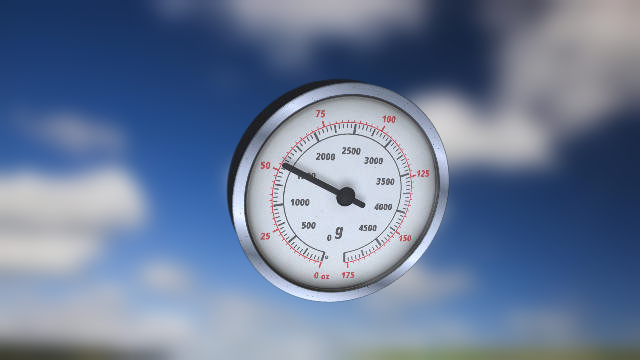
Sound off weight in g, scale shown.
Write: 1500 g
